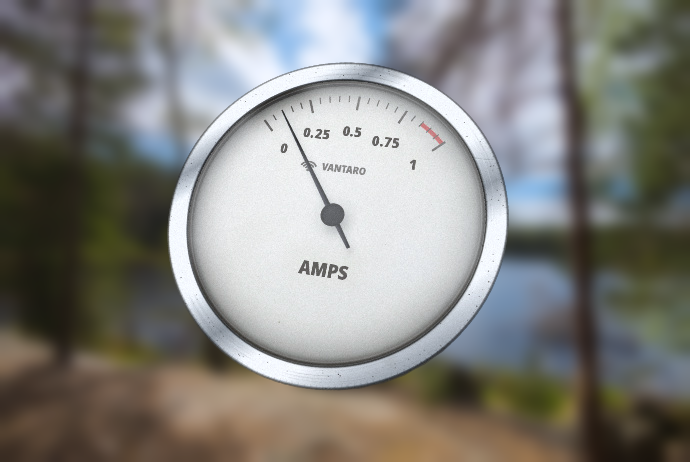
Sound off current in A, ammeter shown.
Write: 0.1 A
